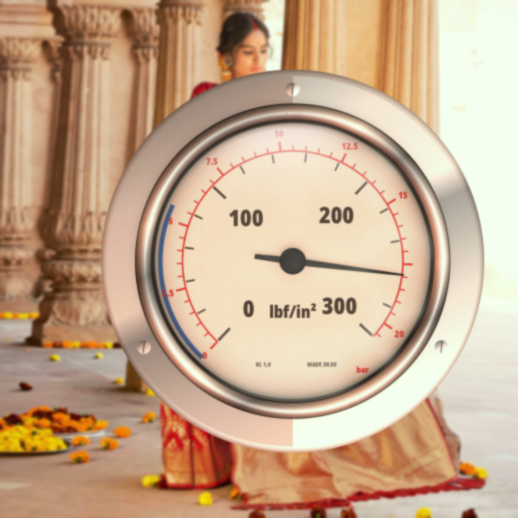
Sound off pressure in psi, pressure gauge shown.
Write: 260 psi
